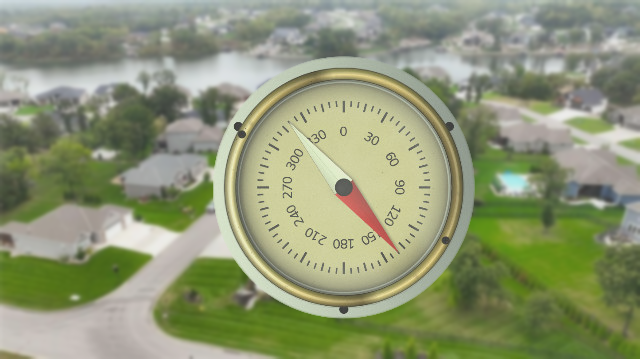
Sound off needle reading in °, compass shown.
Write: 140 °
